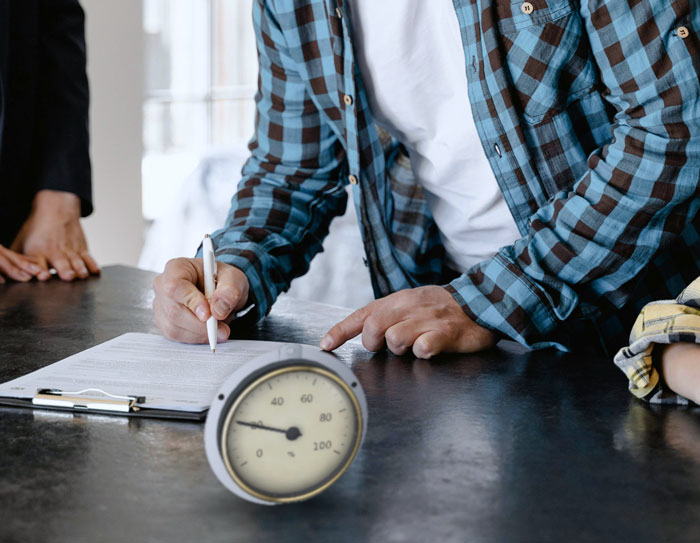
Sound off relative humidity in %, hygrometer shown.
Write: 20 %
